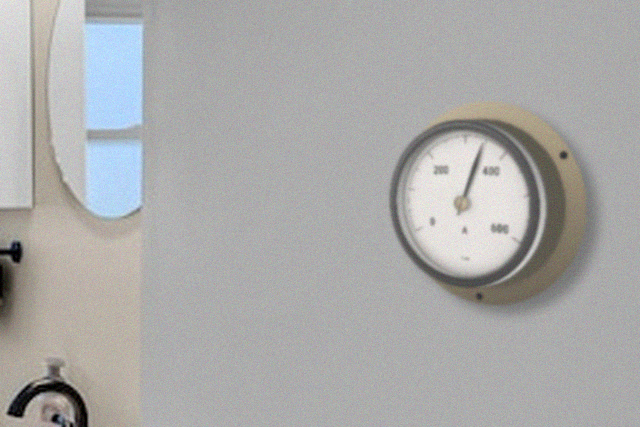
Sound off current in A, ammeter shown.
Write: 350 A
